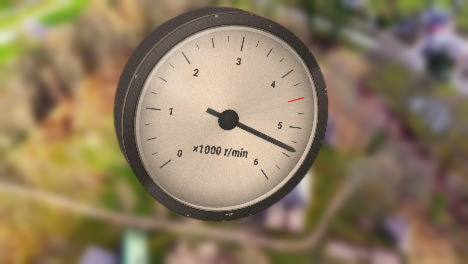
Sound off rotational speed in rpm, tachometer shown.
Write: 5375 rpm
